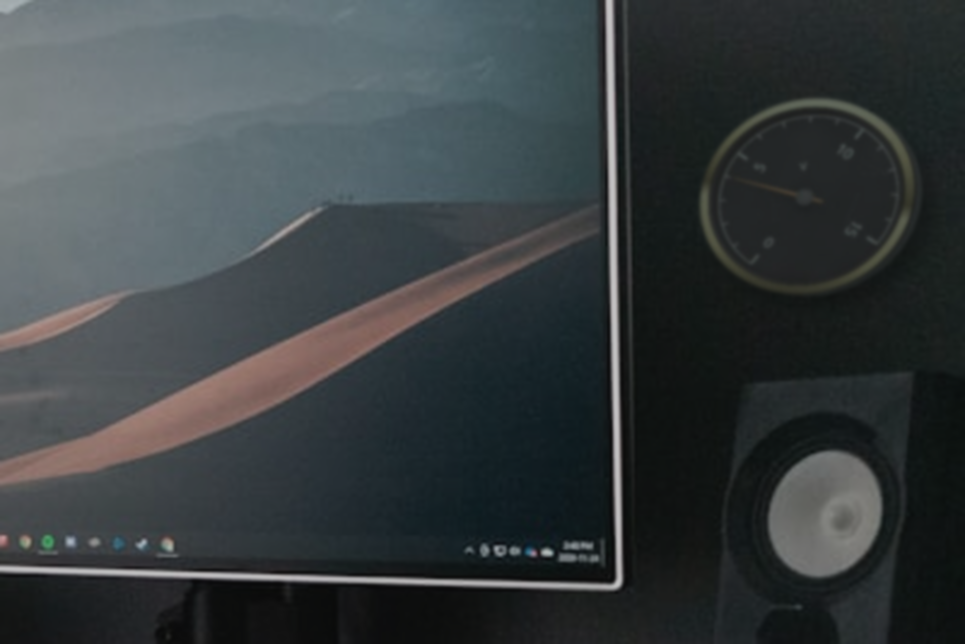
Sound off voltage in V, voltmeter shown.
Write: 4 V
